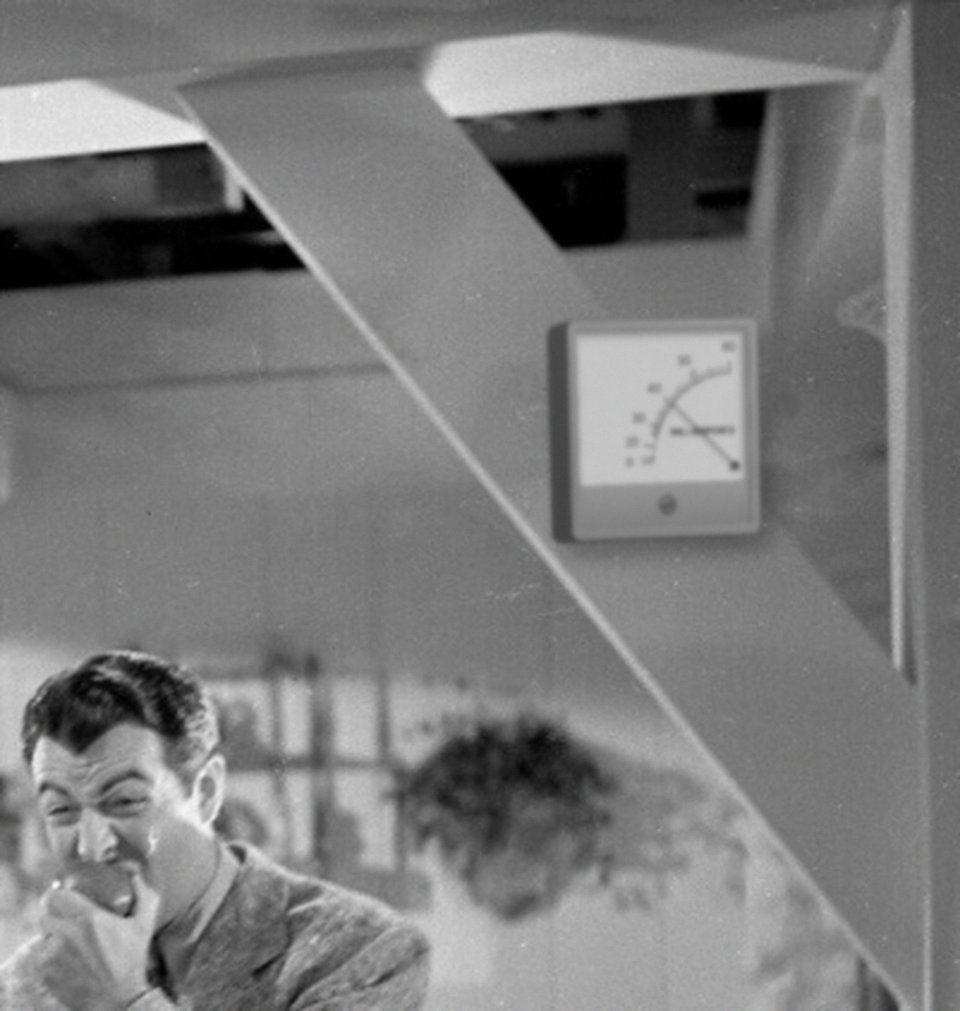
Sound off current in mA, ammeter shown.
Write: 40 mA
